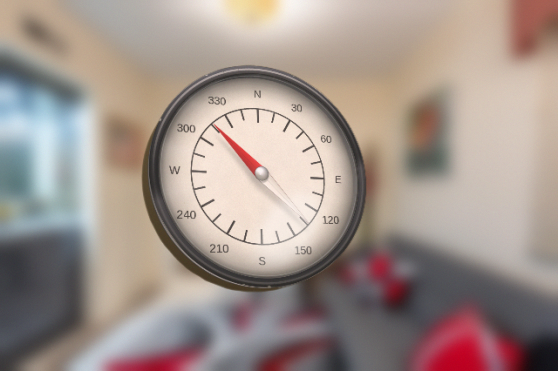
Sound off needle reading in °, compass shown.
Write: 315 °
